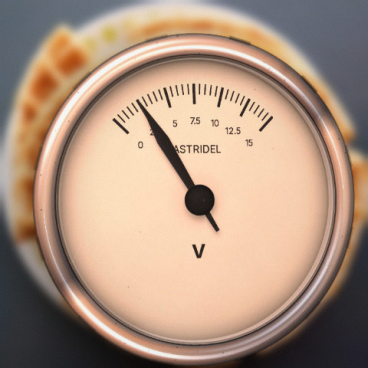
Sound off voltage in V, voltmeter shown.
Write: 2.5 V
